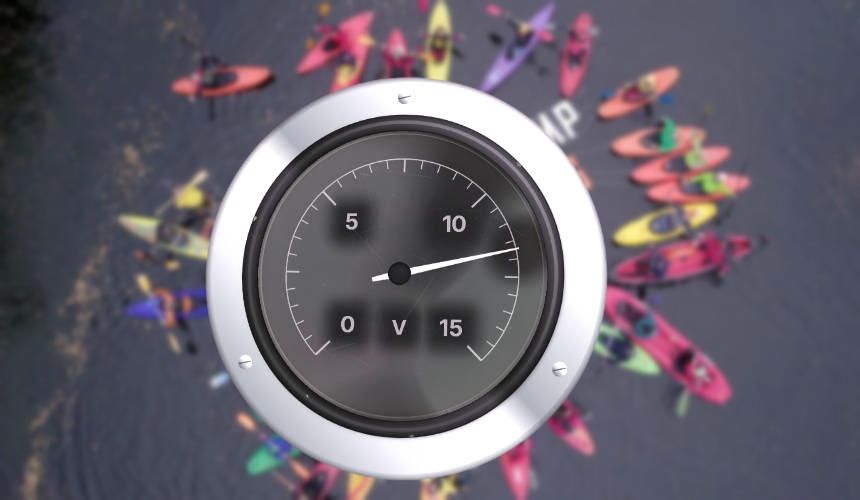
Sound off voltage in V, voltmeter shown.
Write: 11.75 V
